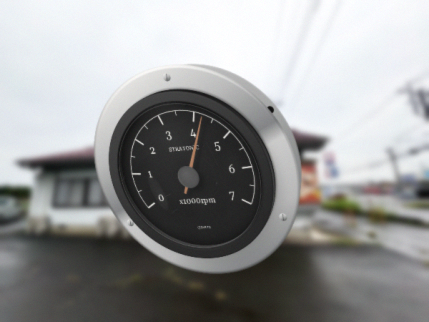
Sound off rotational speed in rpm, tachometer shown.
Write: 4250 rpm
